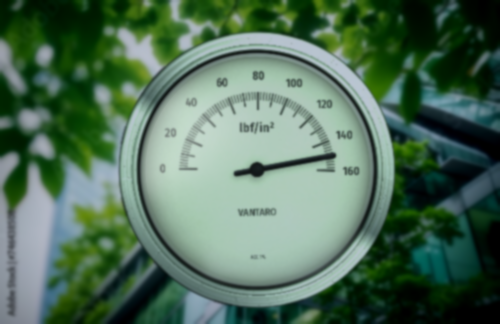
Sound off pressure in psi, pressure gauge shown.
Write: 150 psi
